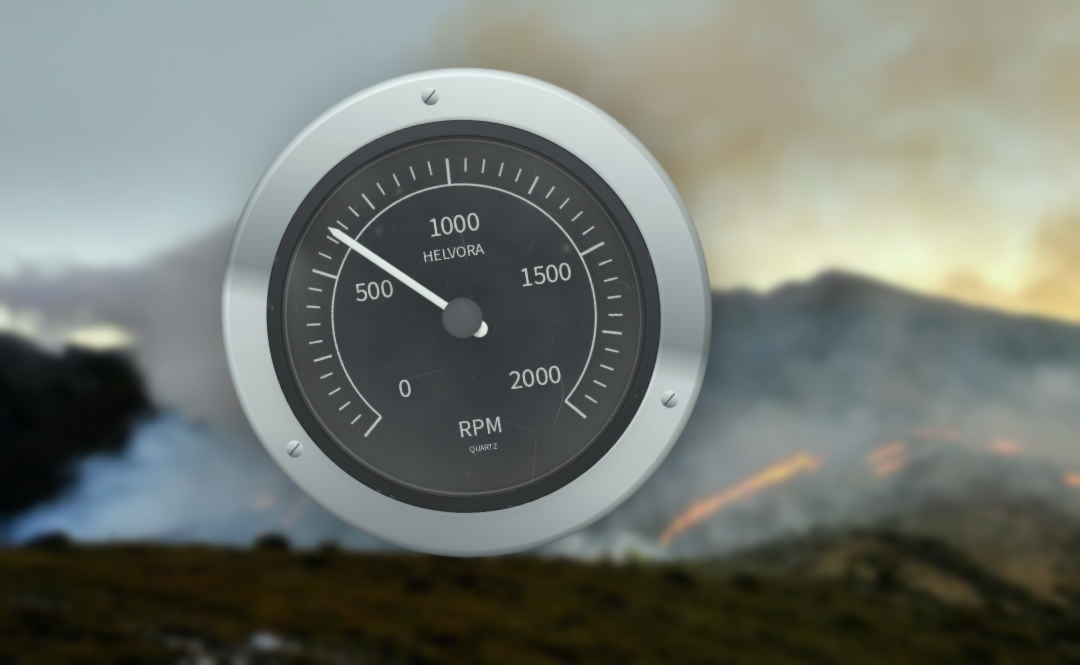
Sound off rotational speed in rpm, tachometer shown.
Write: 625 rpm
